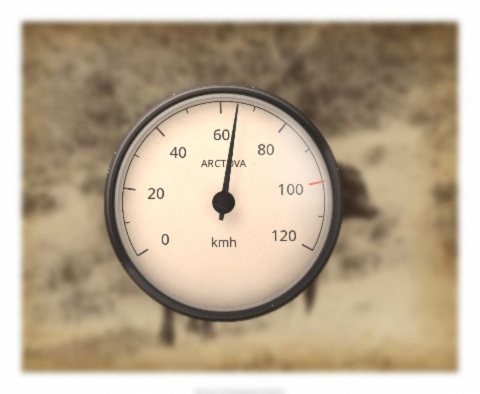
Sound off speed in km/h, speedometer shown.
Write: 65 km/h
